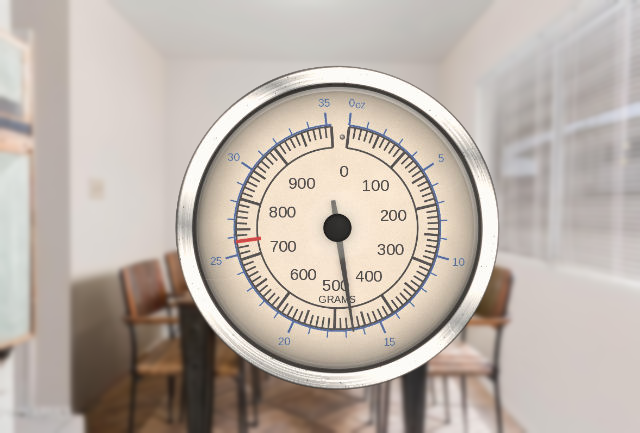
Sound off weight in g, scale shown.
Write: 470 g
